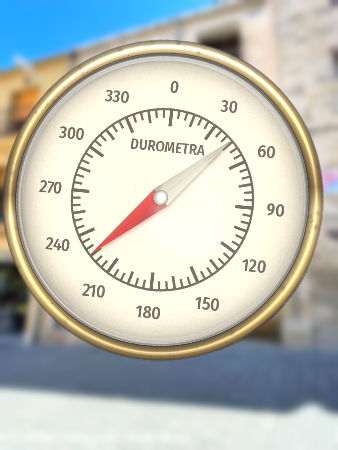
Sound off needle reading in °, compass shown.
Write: 225 °
